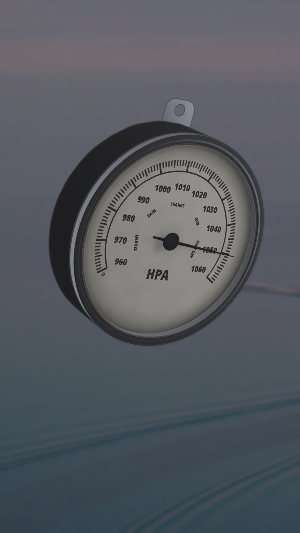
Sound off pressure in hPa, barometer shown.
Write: 1050 hPa
